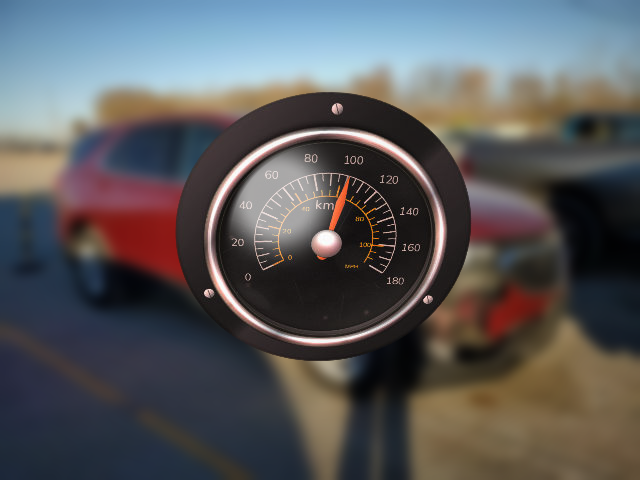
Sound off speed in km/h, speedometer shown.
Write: 100 km/h
